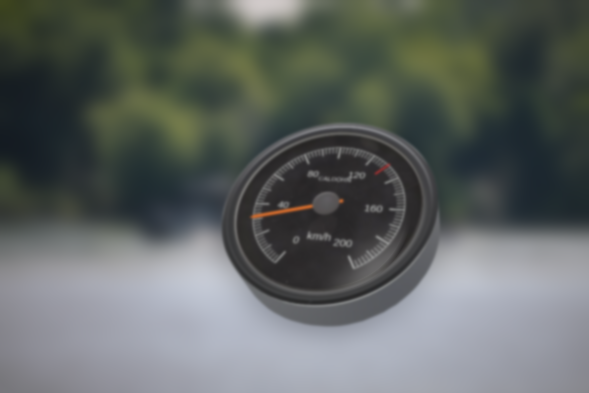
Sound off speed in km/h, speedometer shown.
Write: 30 km/h
